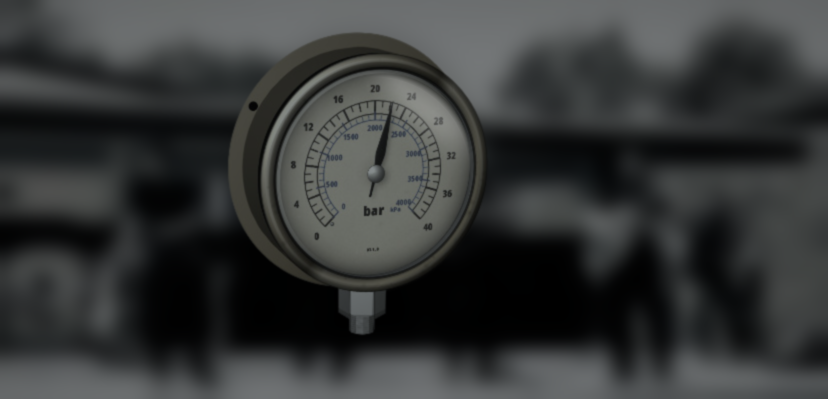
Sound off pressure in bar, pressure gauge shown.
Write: 22 bar
